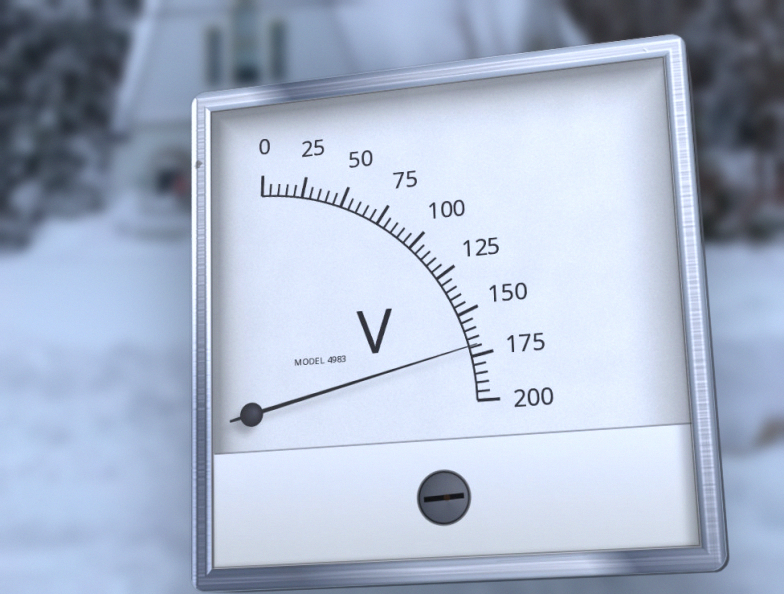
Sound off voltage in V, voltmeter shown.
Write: 170 V
